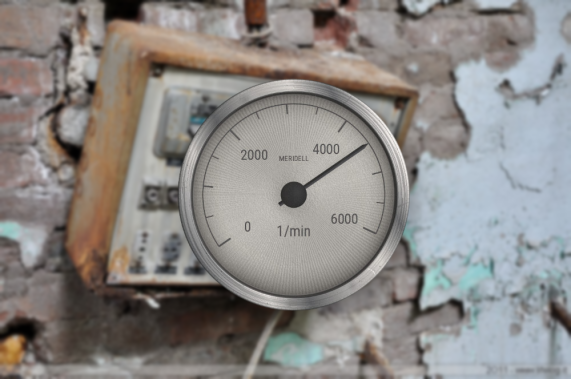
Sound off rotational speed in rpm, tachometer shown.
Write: 4500 rpm
